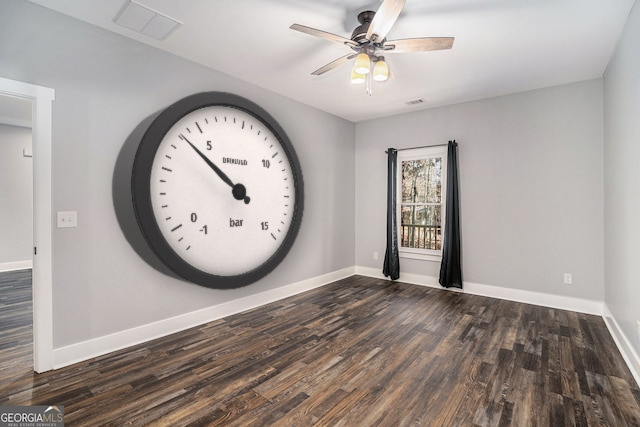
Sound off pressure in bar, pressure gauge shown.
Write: 4 bar
